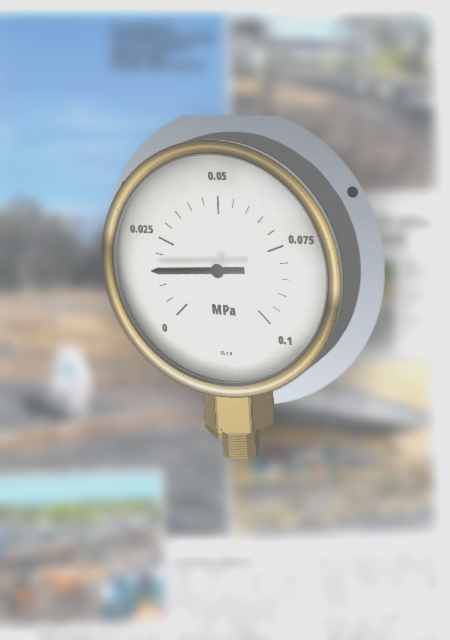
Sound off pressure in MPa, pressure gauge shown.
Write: 0.015 MPa
